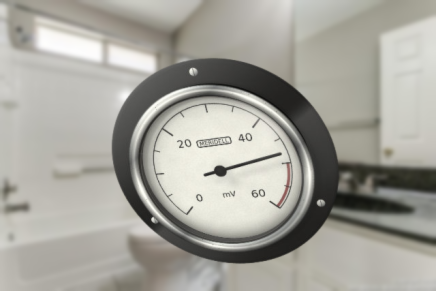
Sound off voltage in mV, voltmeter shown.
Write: 47.5 mV
